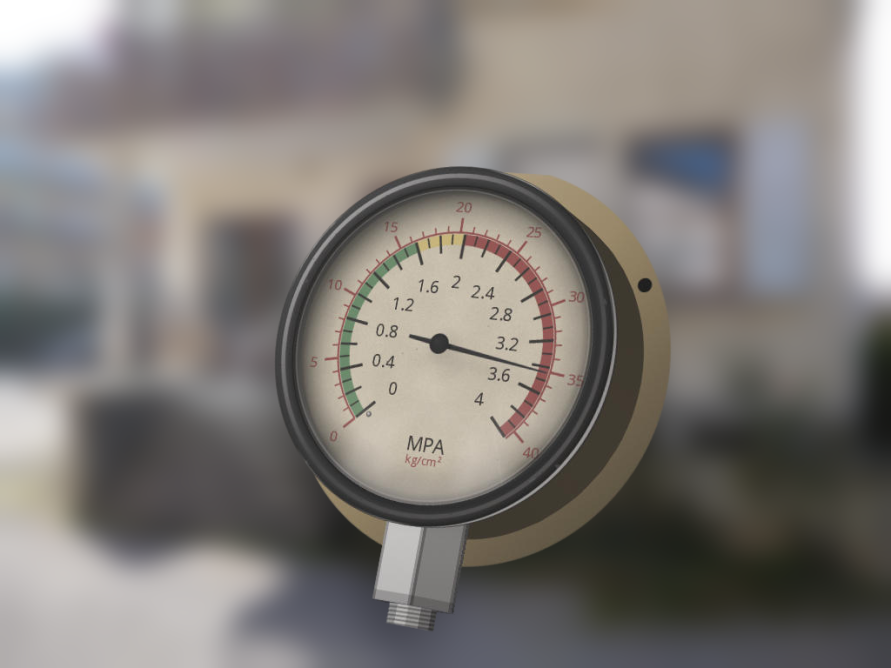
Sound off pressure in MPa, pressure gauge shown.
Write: 3.45 MPa
